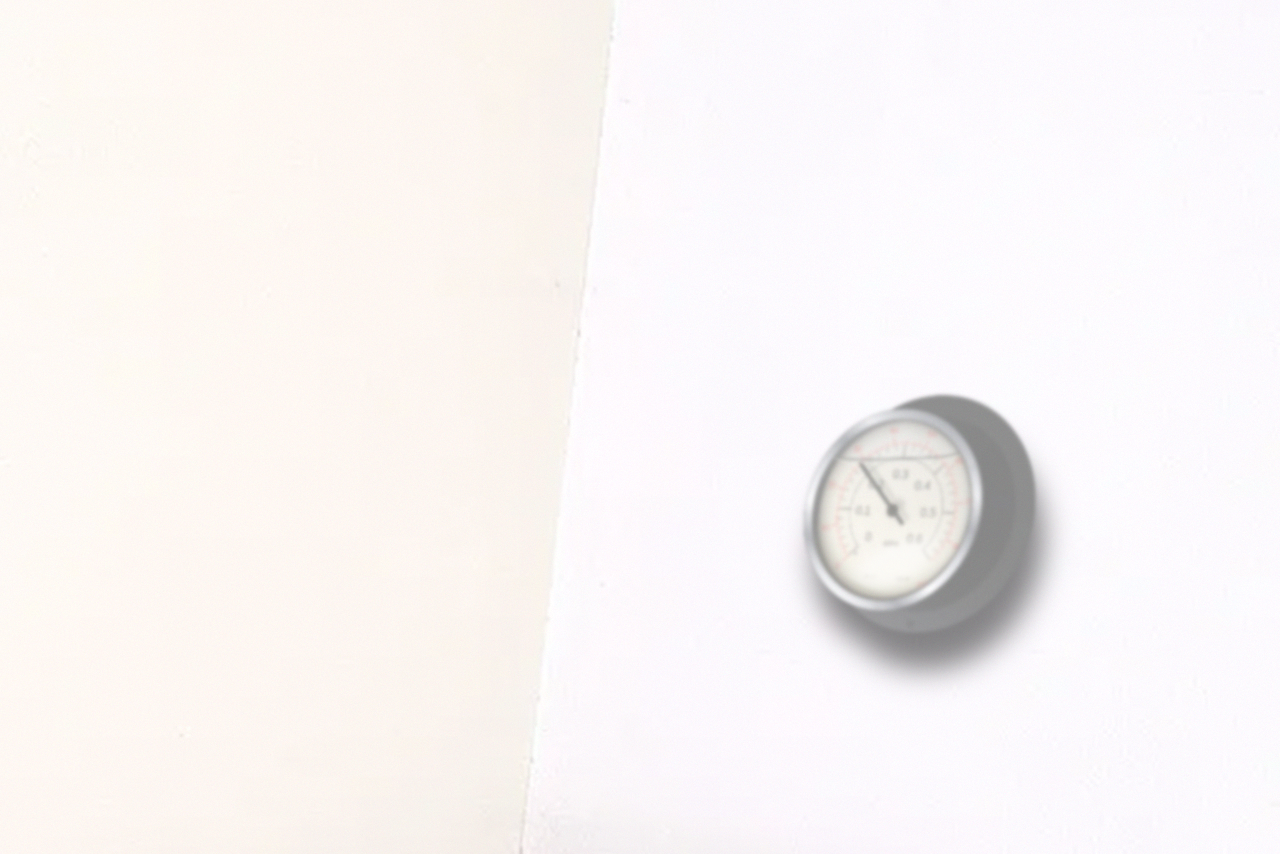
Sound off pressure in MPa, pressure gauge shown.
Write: 0.2 MPa
